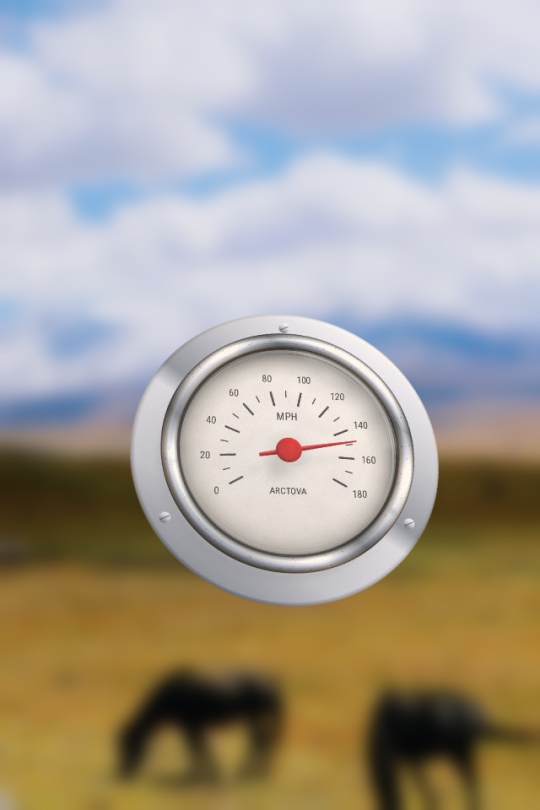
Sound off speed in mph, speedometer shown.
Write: 150 mph
